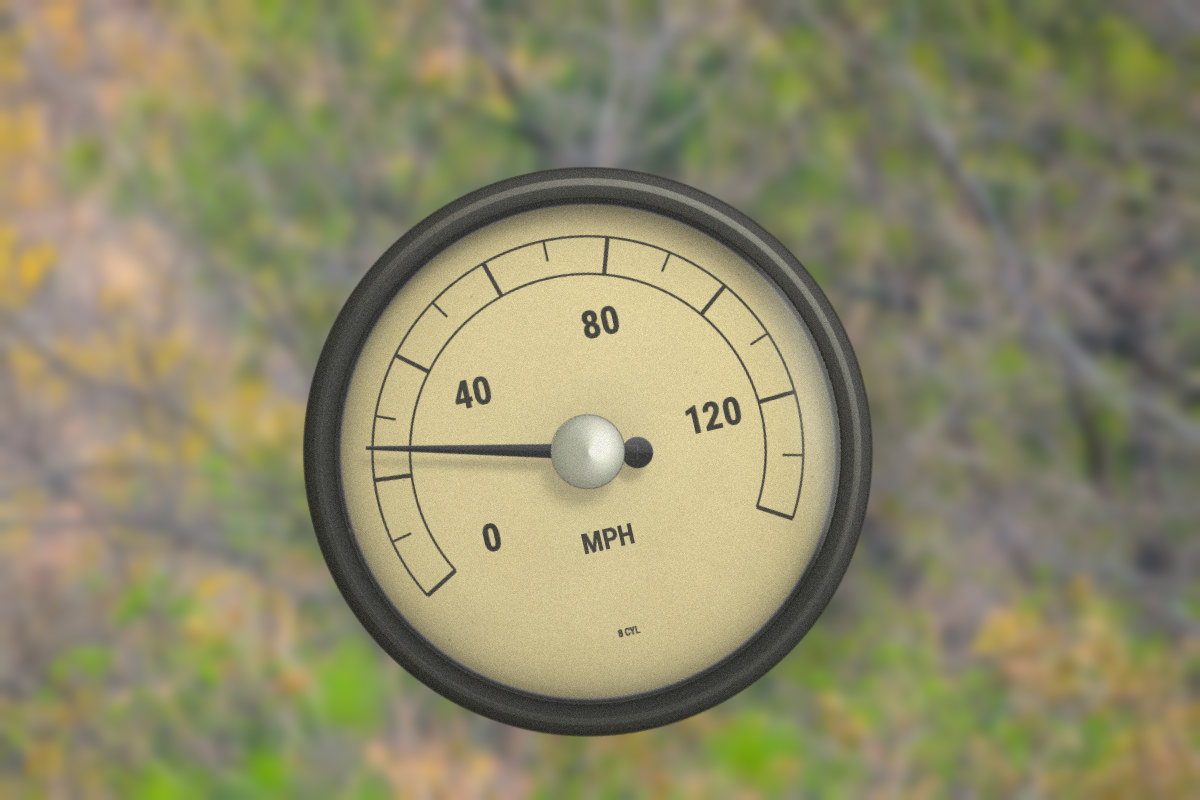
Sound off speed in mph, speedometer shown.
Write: 25 mph
